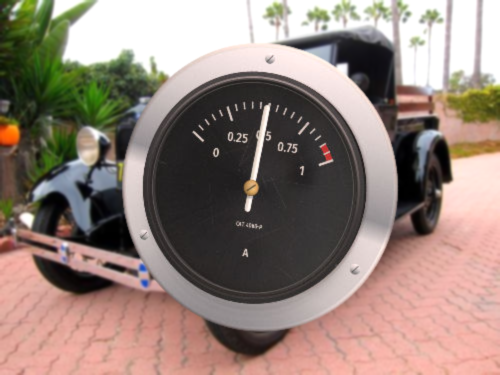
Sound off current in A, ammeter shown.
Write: 0.5 A
